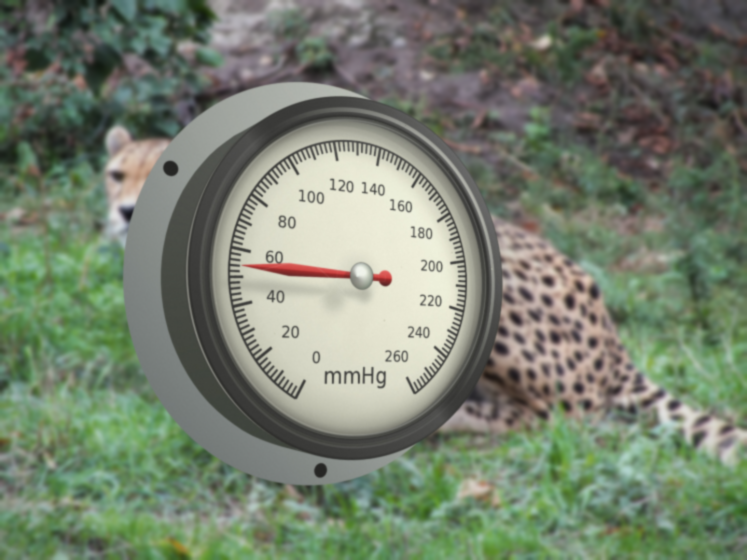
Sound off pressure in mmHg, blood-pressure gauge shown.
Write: 54 mmHg
